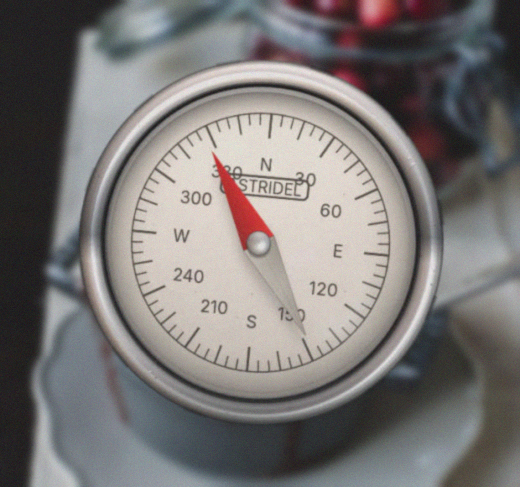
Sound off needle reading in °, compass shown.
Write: 327.5 °
